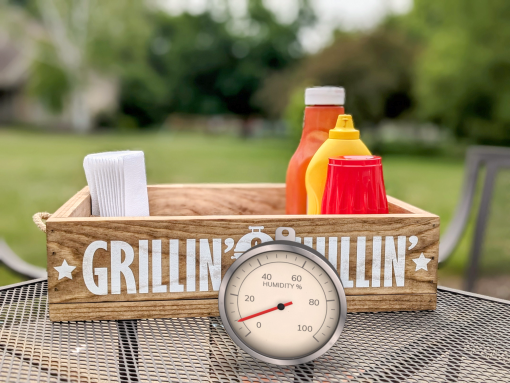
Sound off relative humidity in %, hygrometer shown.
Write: 8 %
